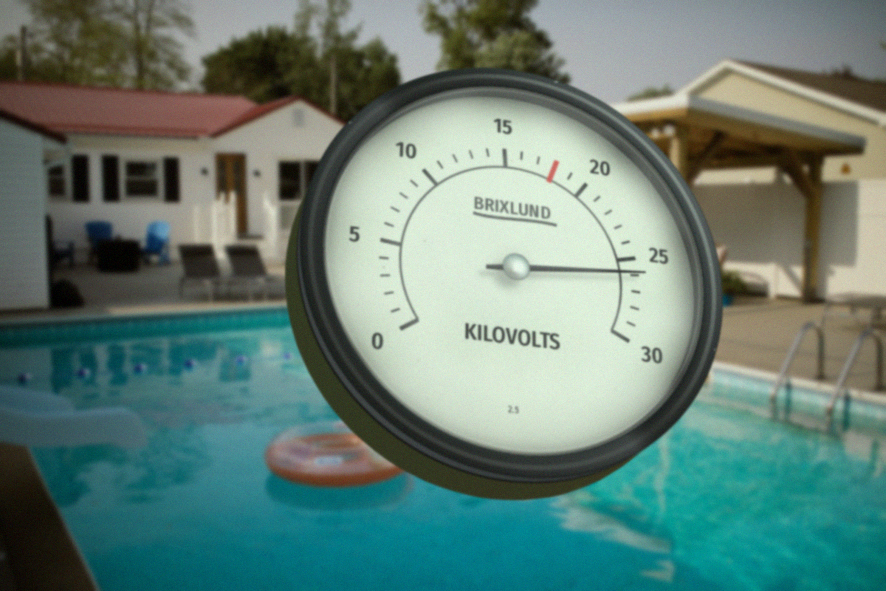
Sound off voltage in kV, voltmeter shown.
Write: 26 kV
